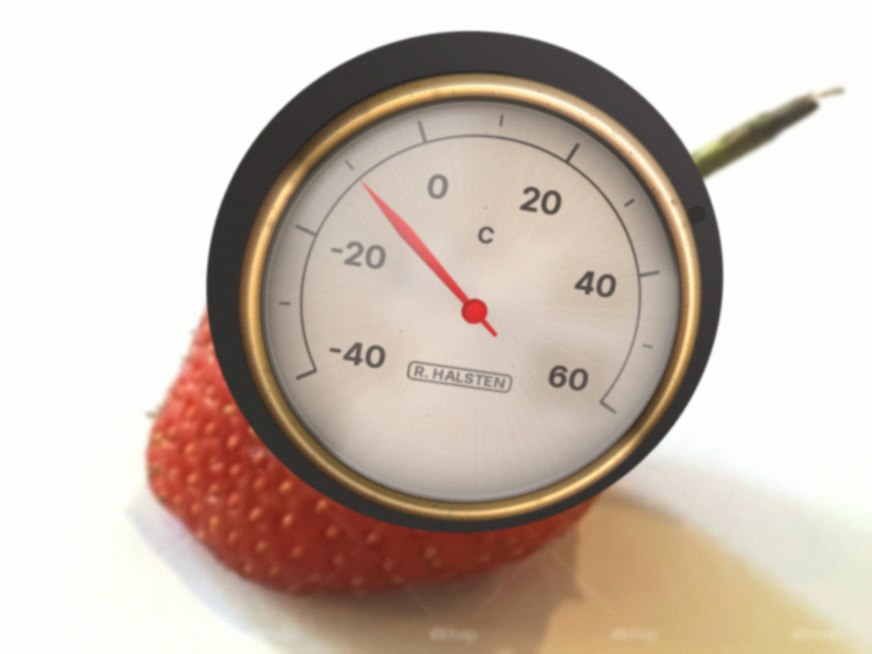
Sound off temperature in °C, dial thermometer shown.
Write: -10 °C
